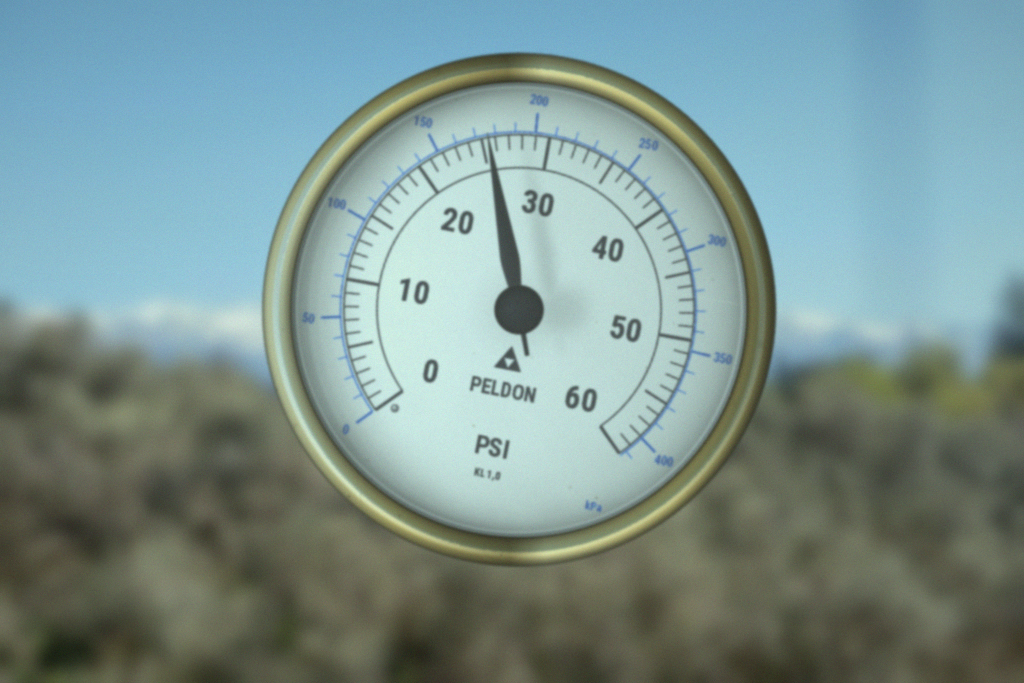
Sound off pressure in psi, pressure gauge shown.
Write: 25.5 psi
